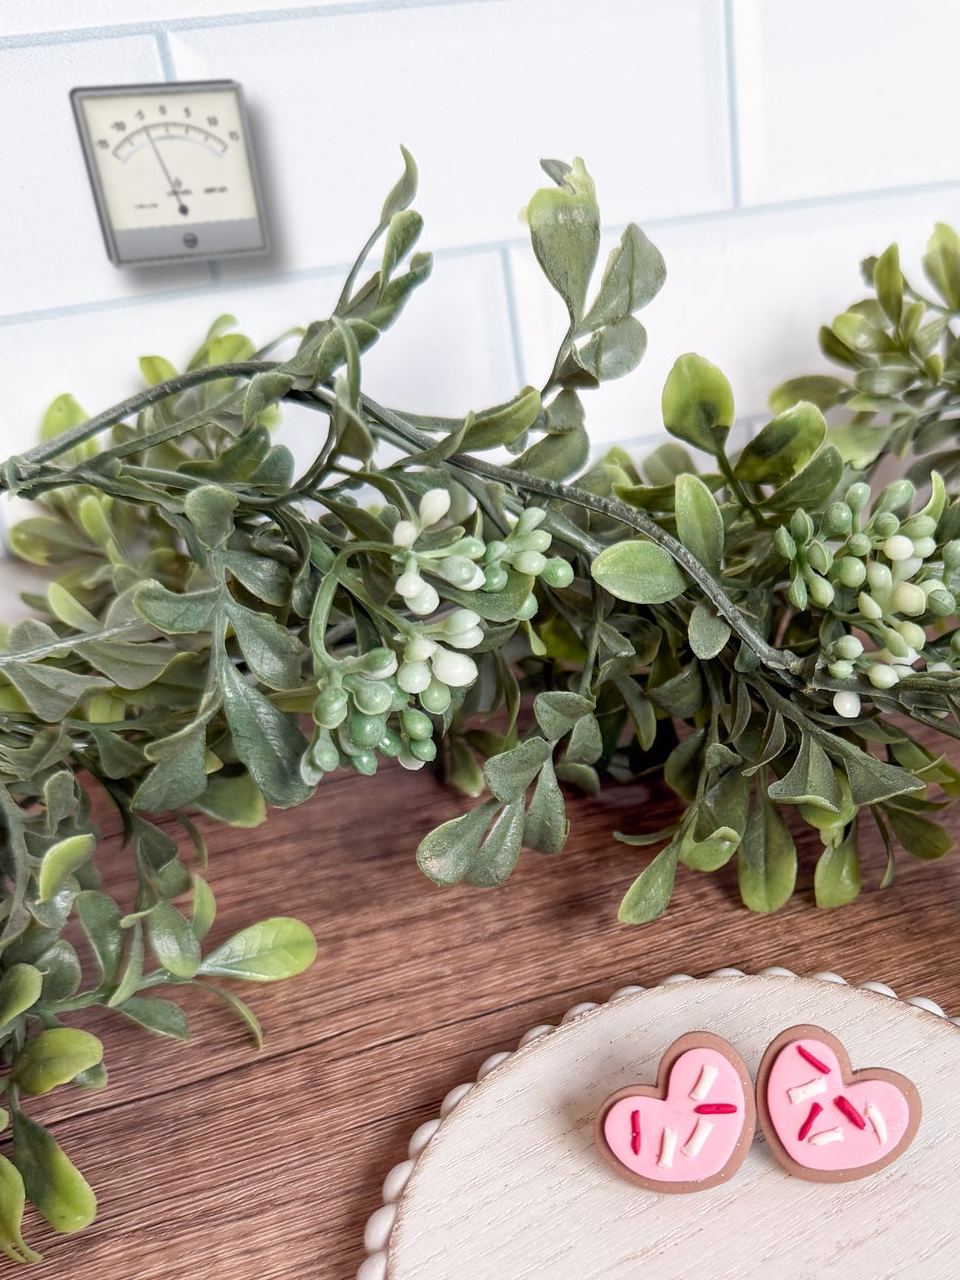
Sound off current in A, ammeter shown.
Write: -5 A
